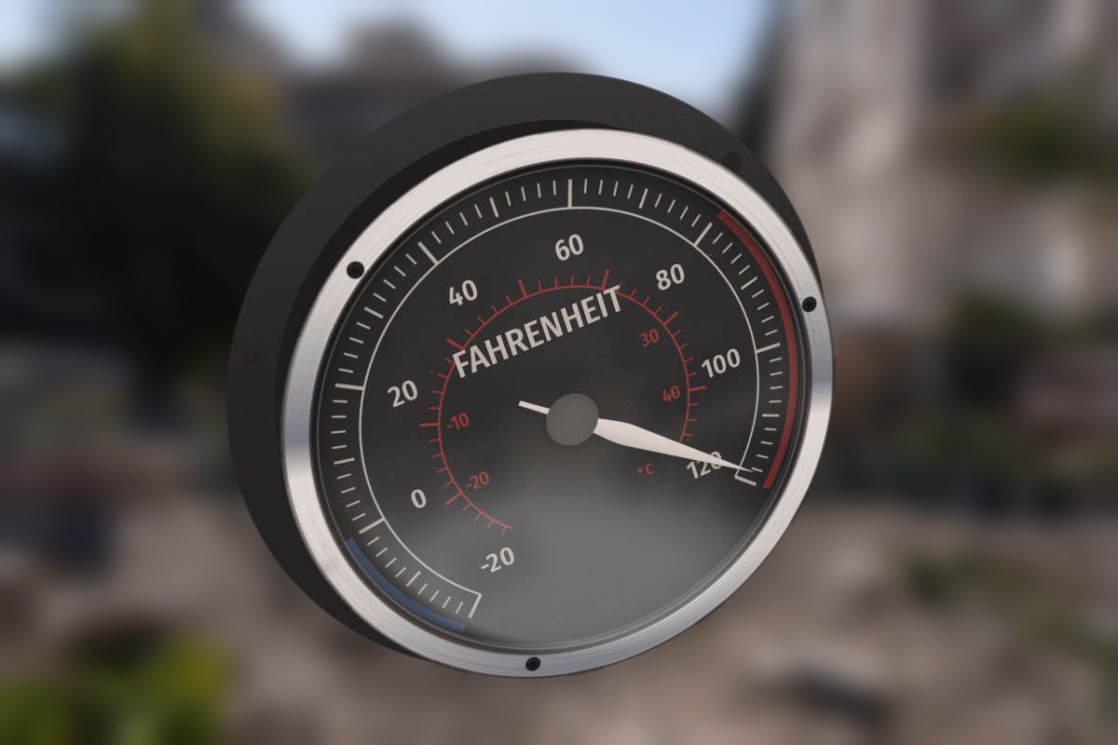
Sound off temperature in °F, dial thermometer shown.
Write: 118 °F
